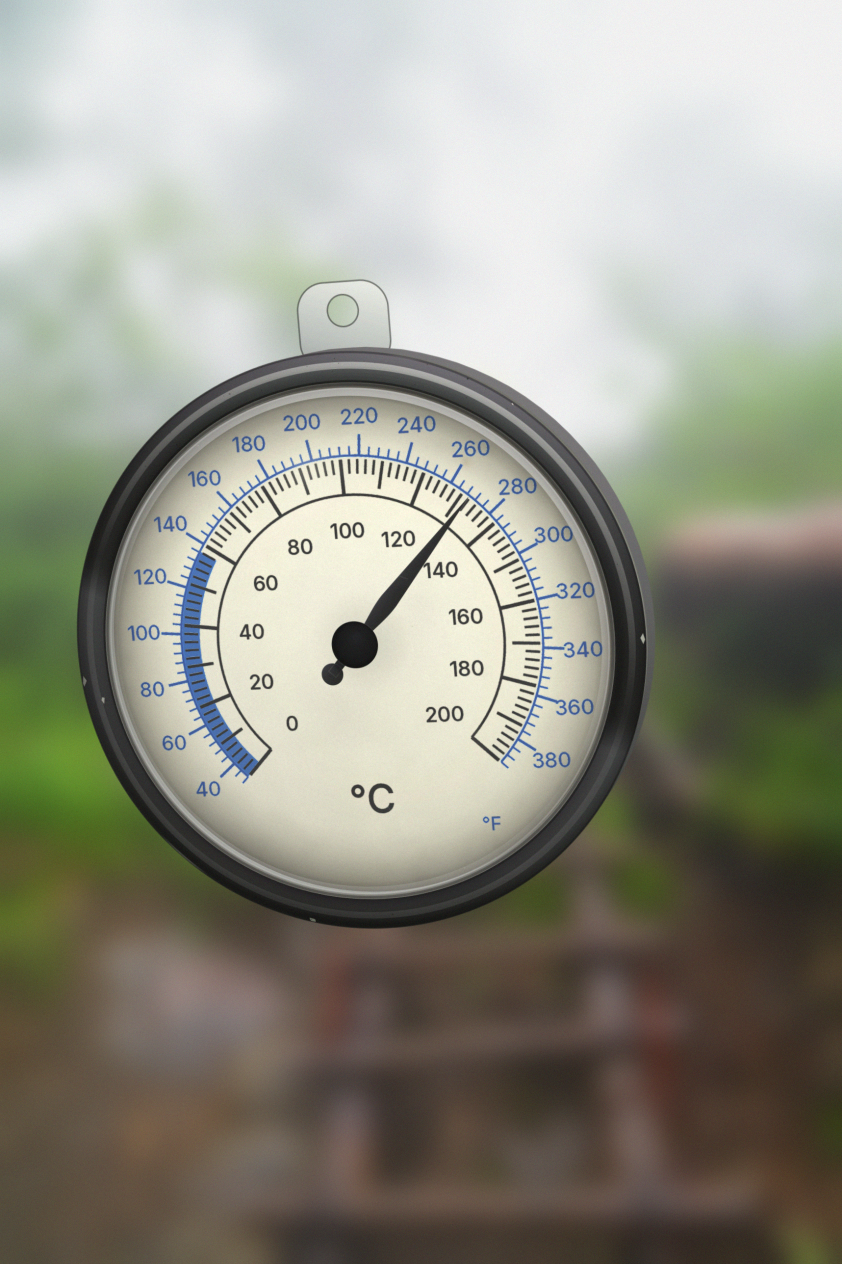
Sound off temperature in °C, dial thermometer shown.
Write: 132 °C
